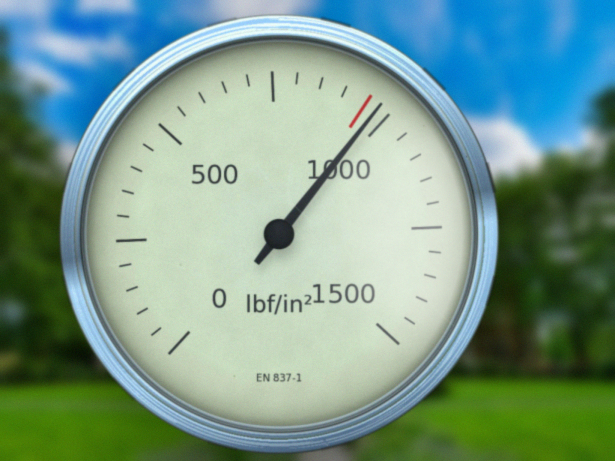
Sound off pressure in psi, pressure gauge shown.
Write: 975 psi
